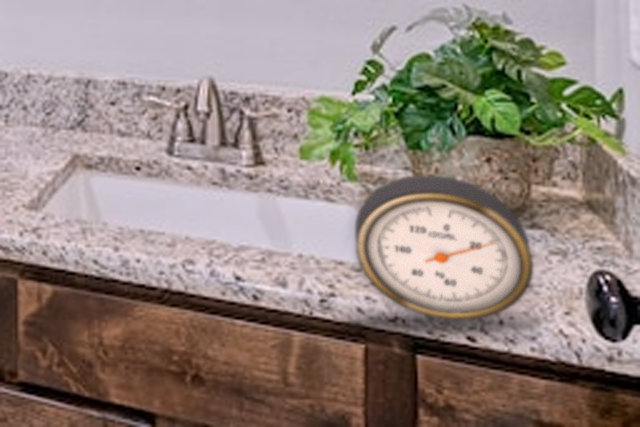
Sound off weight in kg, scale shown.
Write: 20 kg
